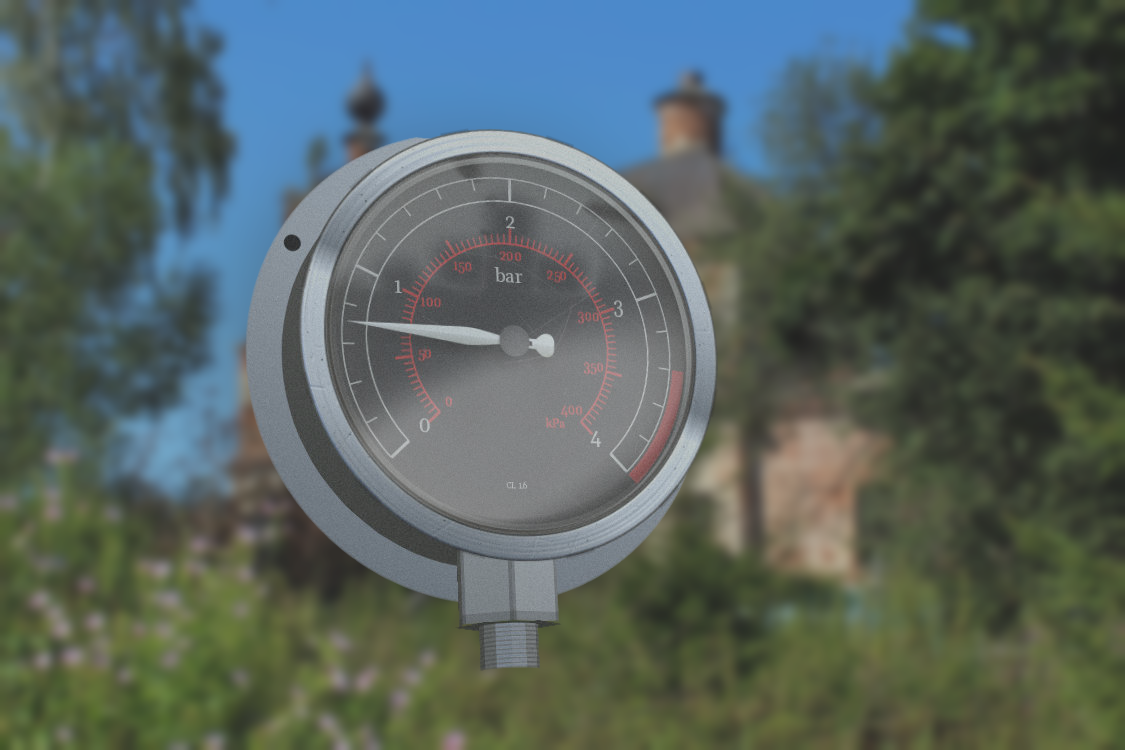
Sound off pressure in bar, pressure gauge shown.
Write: 0.7 bar
